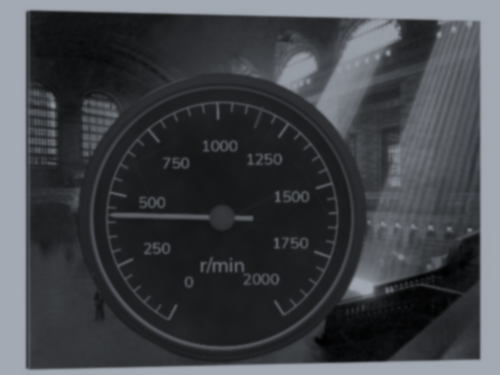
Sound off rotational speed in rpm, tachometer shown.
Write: 425 rpm
